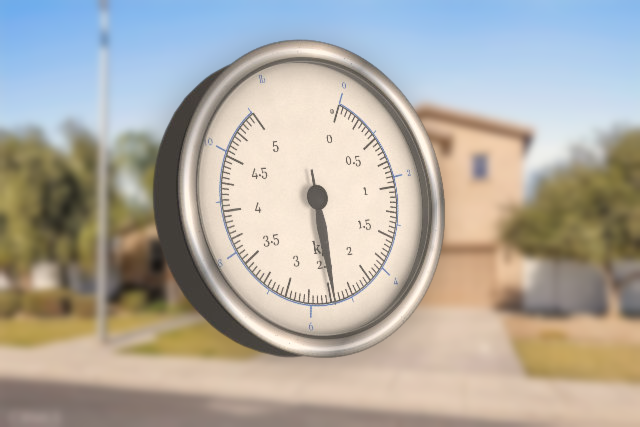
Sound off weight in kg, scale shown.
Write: 2.5 kg
